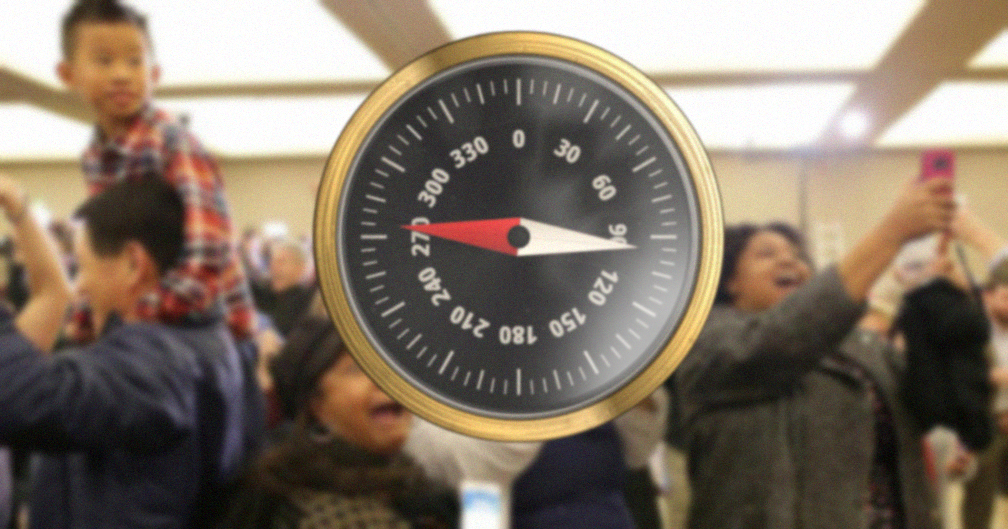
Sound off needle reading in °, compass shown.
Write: 275 °
